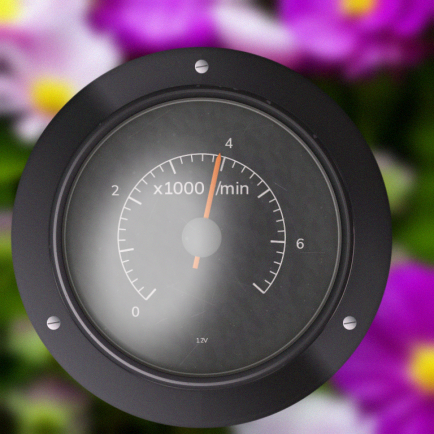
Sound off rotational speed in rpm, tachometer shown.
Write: 3900 rpm
